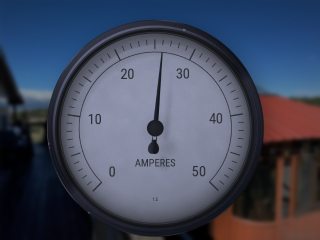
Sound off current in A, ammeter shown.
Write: 26 A
